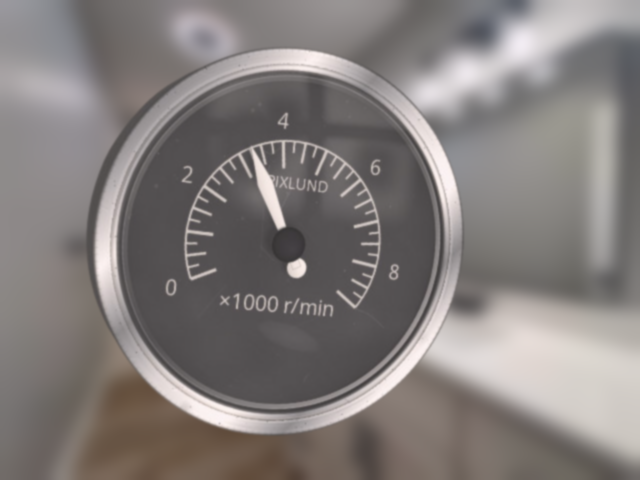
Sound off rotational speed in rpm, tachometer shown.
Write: 3250 rpm
